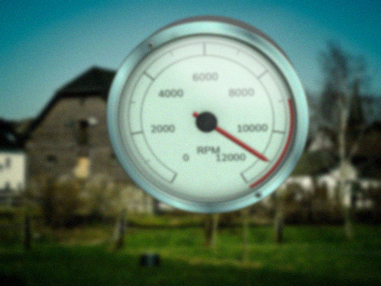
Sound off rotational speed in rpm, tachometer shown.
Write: 11000 rpm
